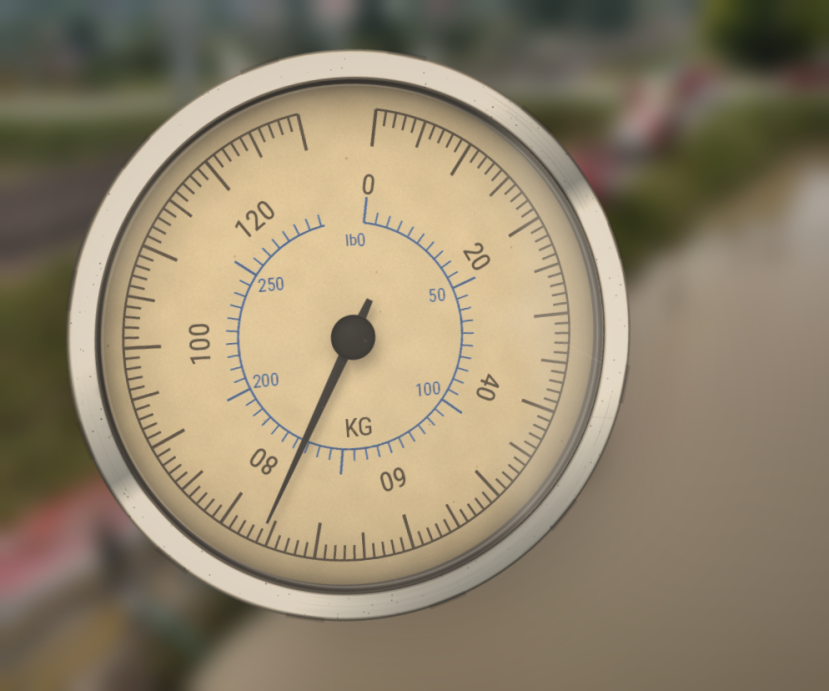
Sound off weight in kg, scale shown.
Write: 76 kg
